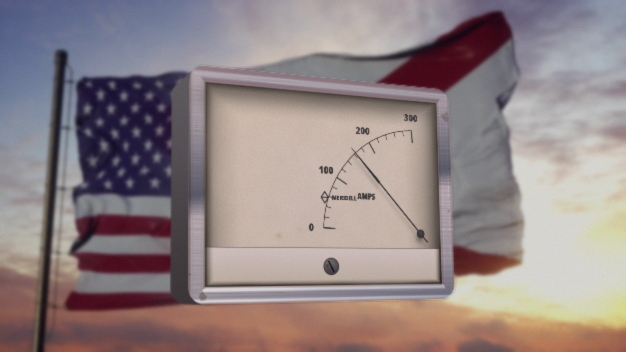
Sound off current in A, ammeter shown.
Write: 160 A
